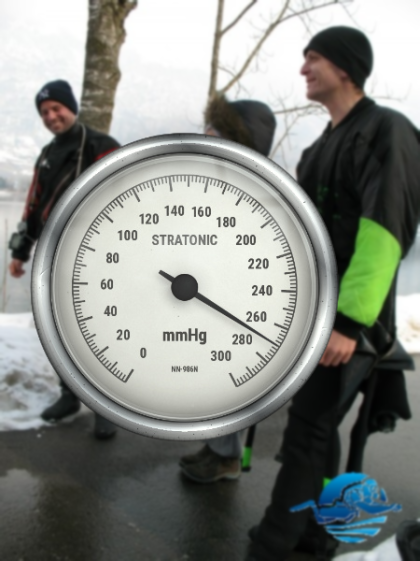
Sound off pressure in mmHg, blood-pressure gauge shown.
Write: 270 mmHg
